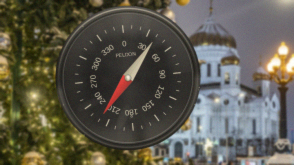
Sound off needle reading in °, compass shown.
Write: 220 °
